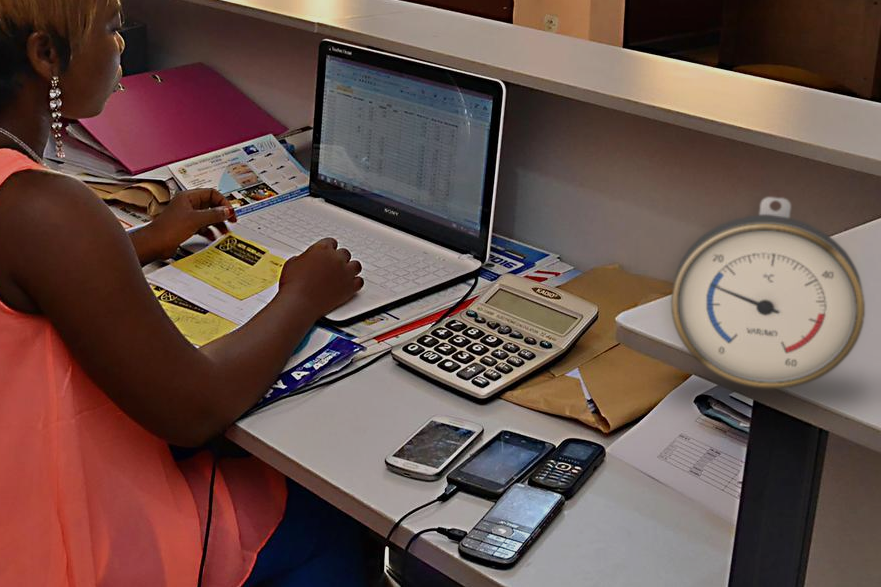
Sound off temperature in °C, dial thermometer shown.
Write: 15 °C
